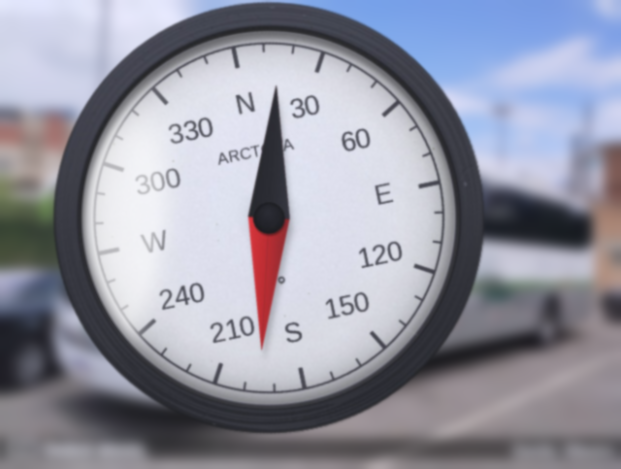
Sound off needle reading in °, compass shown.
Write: 195 °
